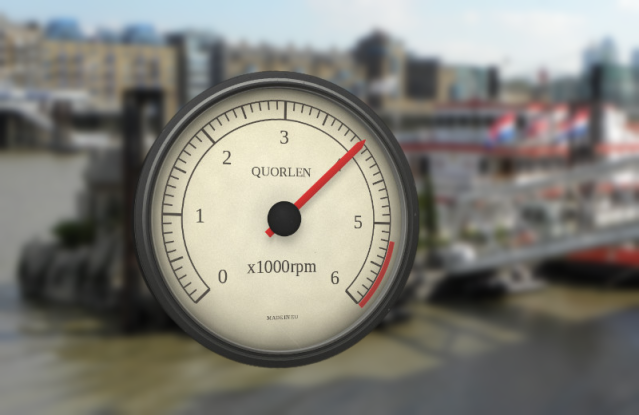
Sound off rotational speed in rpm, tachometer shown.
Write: 4000 rpm
